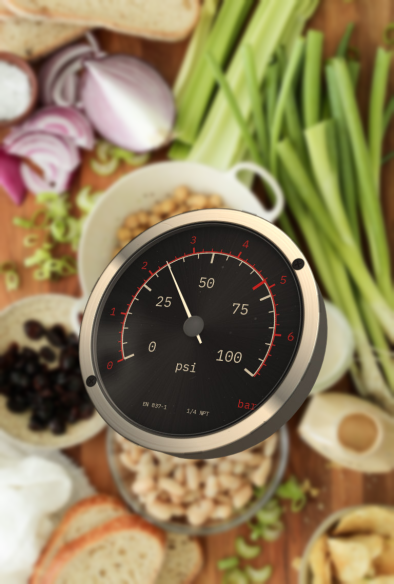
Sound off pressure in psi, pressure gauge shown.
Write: 35 psi
